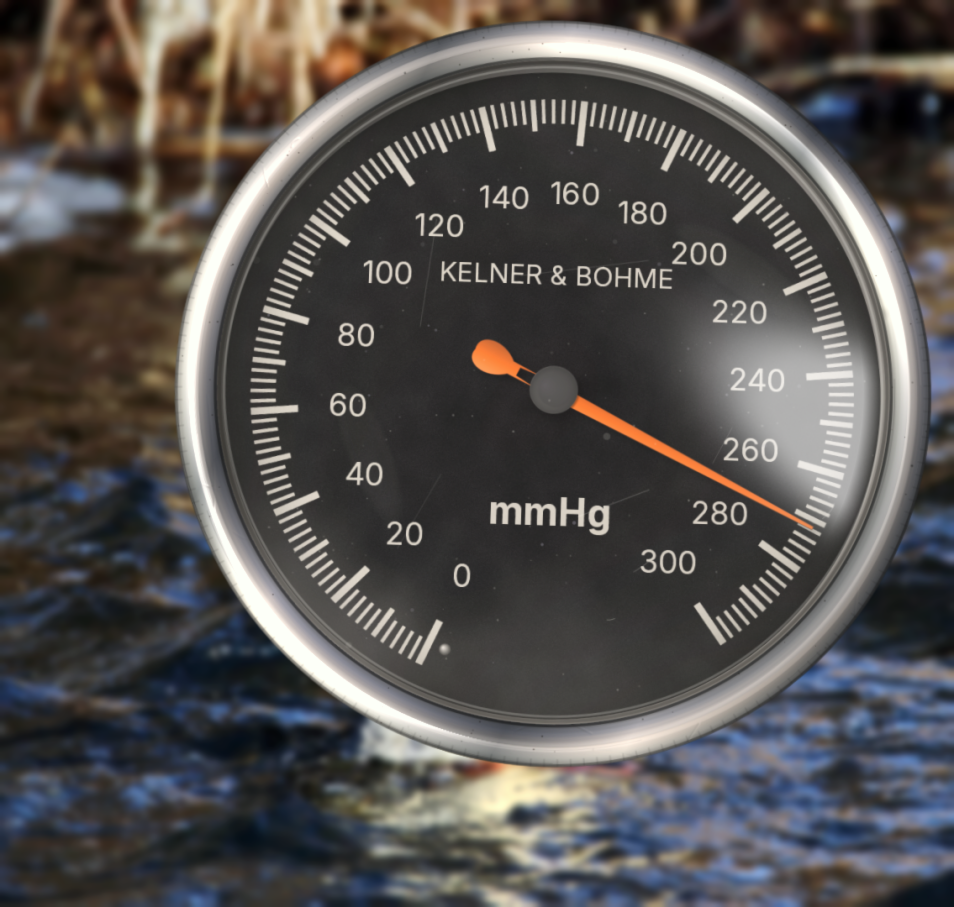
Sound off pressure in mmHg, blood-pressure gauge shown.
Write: 272 mmHg
